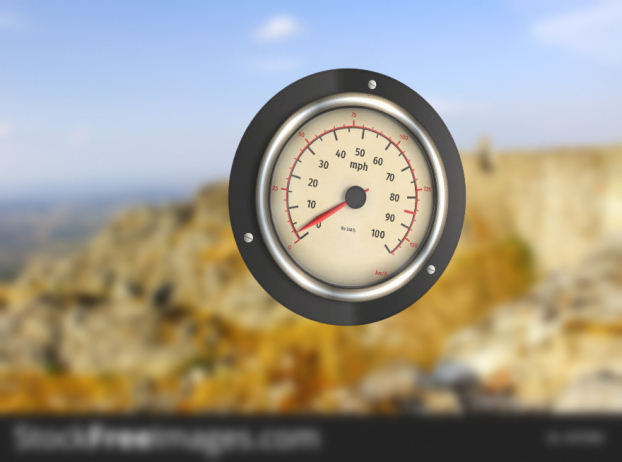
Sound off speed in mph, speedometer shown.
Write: 2.5 mph
